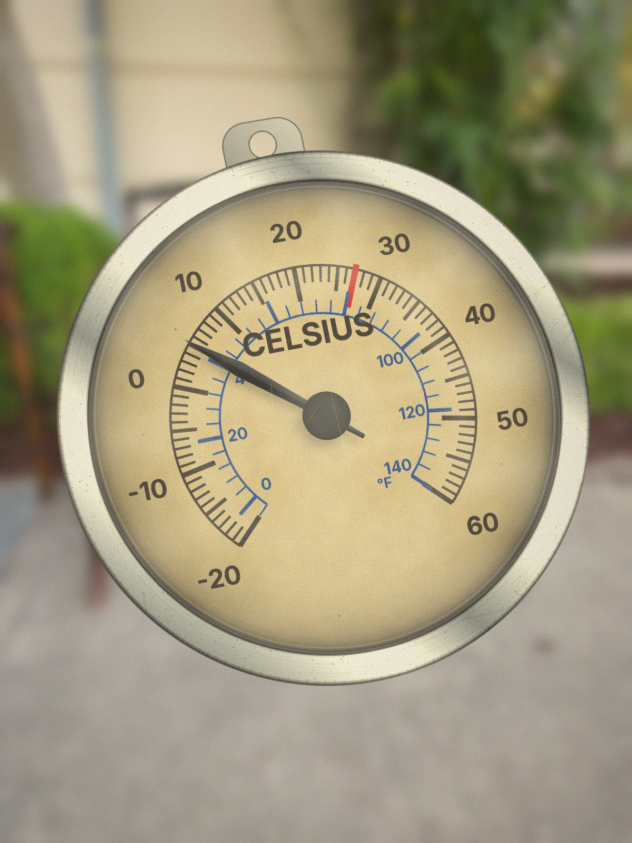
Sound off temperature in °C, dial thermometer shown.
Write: 5 °C
